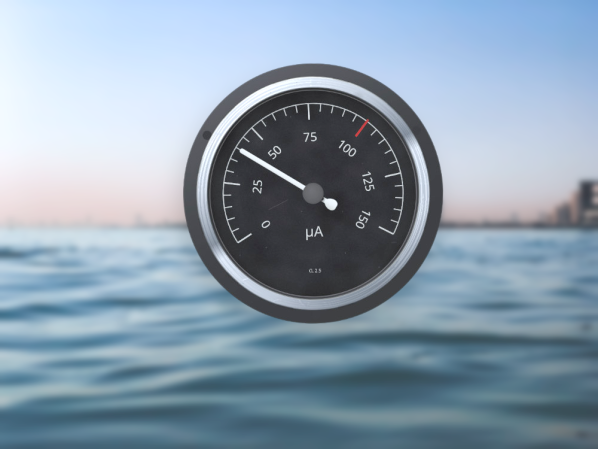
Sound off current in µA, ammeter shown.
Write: 40 µA
